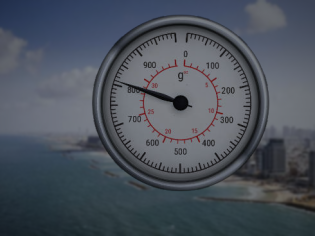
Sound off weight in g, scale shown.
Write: 810 g
